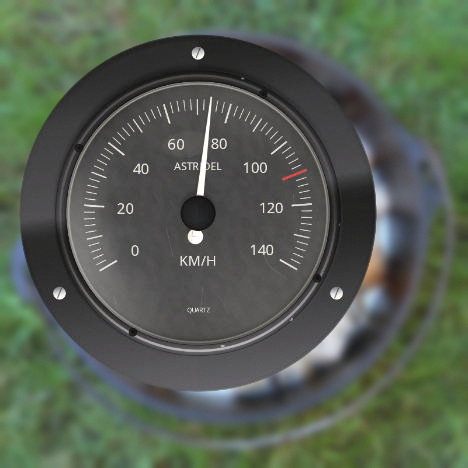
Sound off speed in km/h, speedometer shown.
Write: 74 km/h
